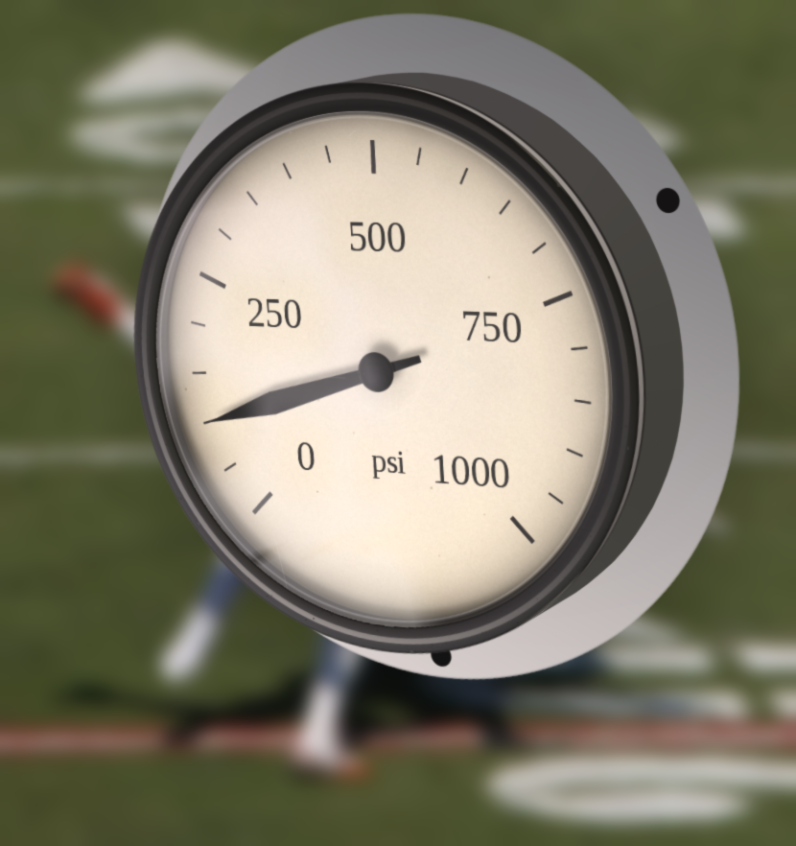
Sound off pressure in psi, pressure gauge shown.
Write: 100 psi
